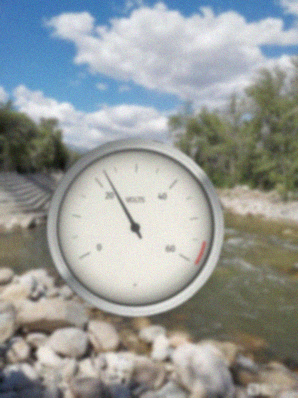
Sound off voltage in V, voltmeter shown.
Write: 22.5 V
